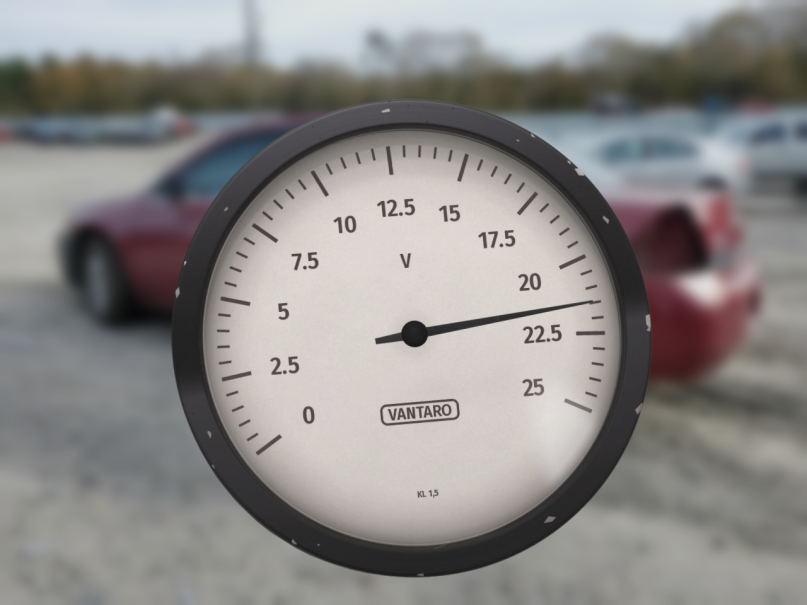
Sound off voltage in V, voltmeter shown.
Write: 21.5 V
